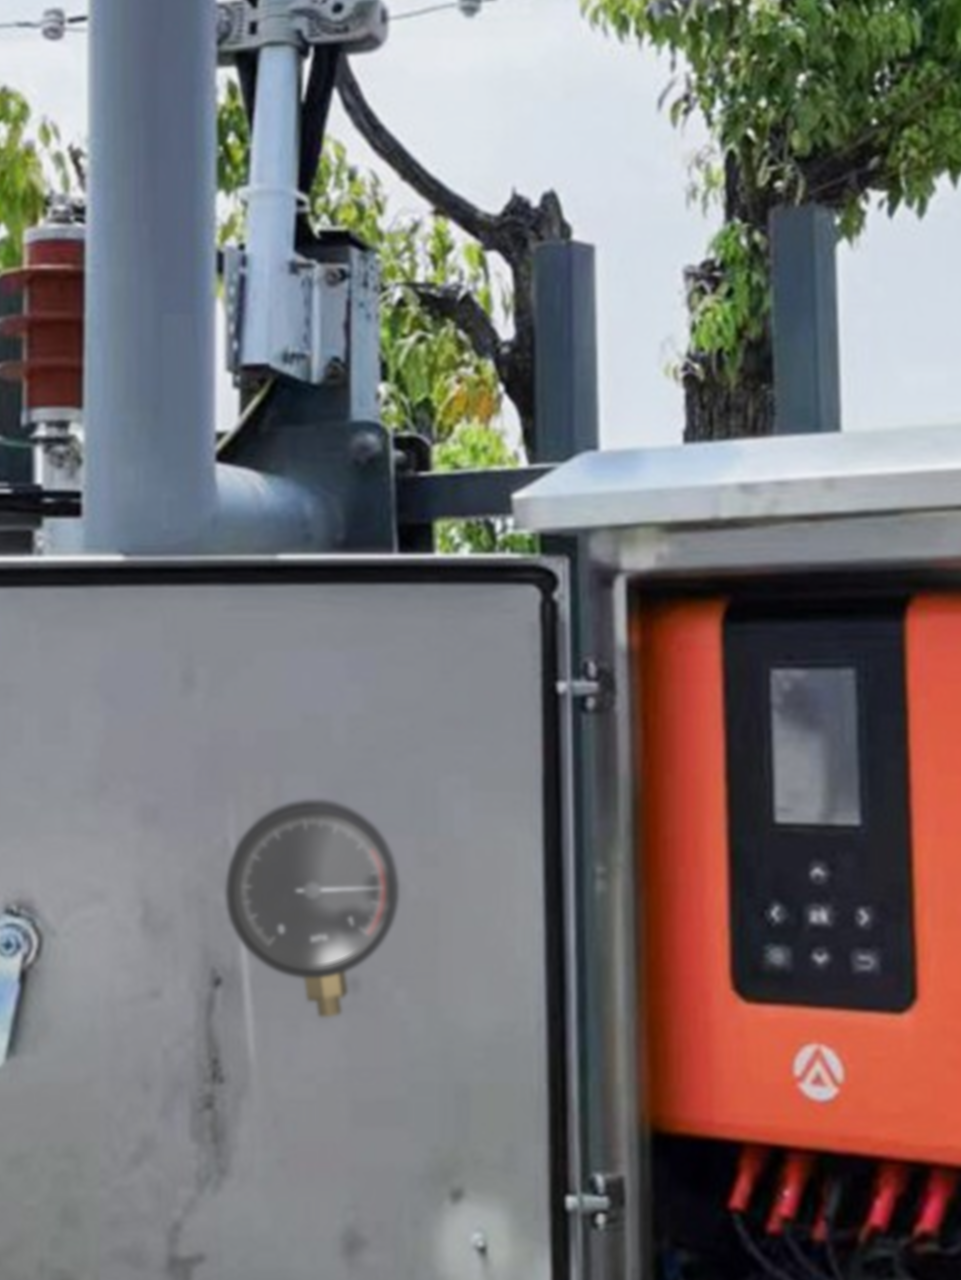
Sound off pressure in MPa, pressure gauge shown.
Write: 0.85 MPa
